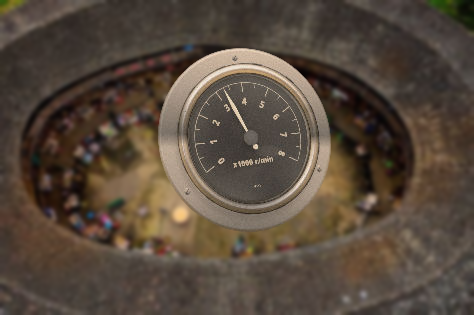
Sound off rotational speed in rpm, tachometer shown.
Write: 3250 rpm
